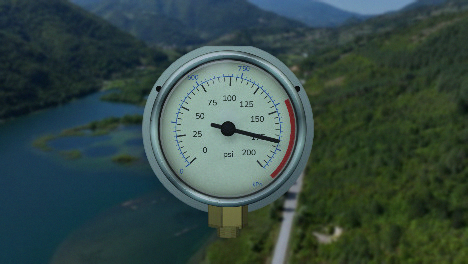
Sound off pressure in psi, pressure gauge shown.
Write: 175 psi
